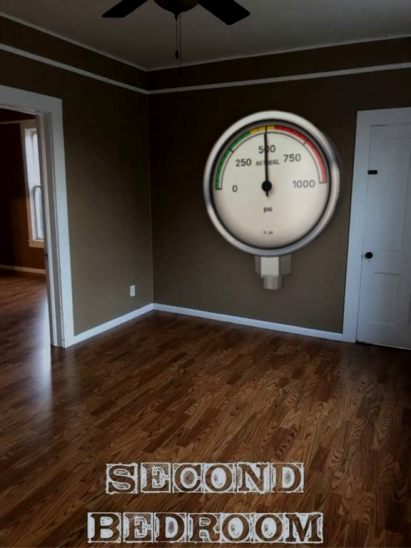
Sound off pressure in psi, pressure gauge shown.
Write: 500 psi
